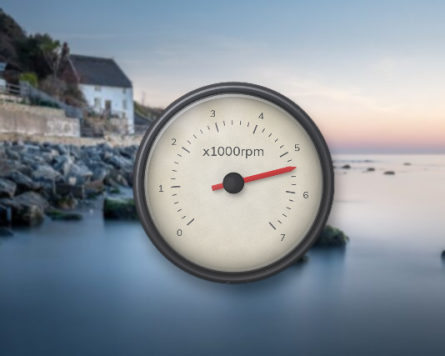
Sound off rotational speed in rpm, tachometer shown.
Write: 5400 rpm
